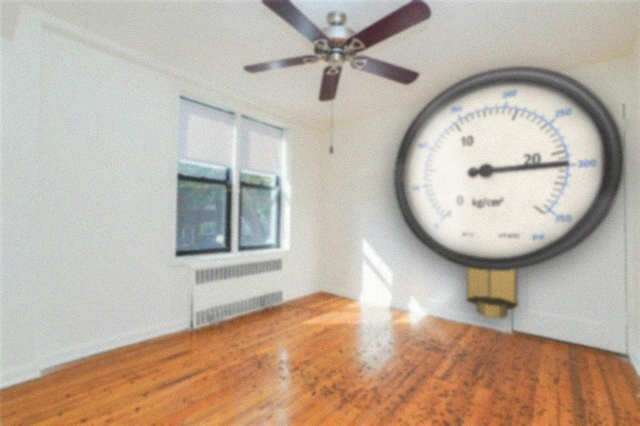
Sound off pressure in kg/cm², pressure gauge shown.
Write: 21 kg/cm²
